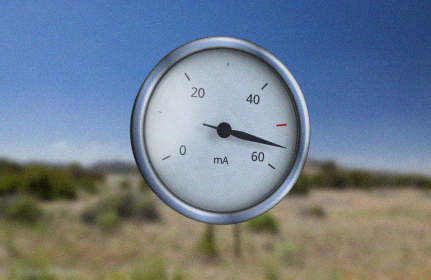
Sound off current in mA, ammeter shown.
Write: 55 mA
